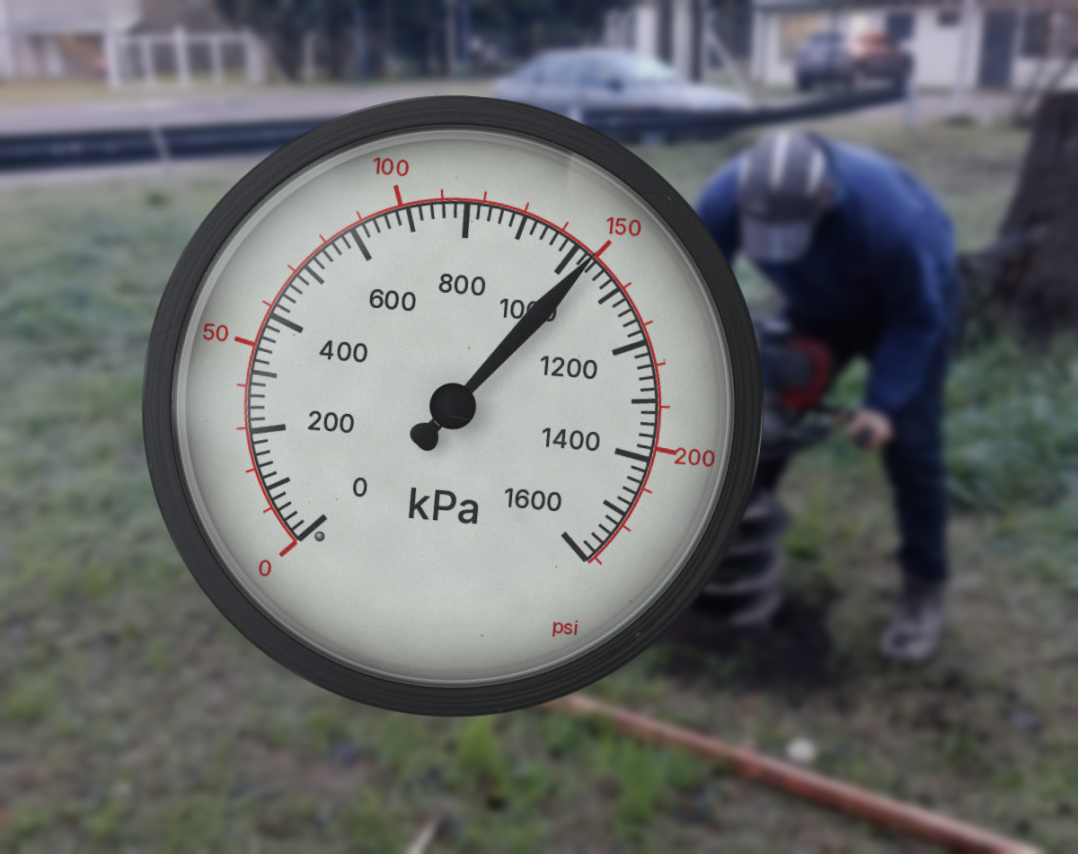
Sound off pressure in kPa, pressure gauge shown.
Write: 1030 kPa
